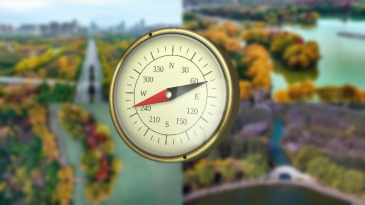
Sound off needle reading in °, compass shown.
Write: 250 °
